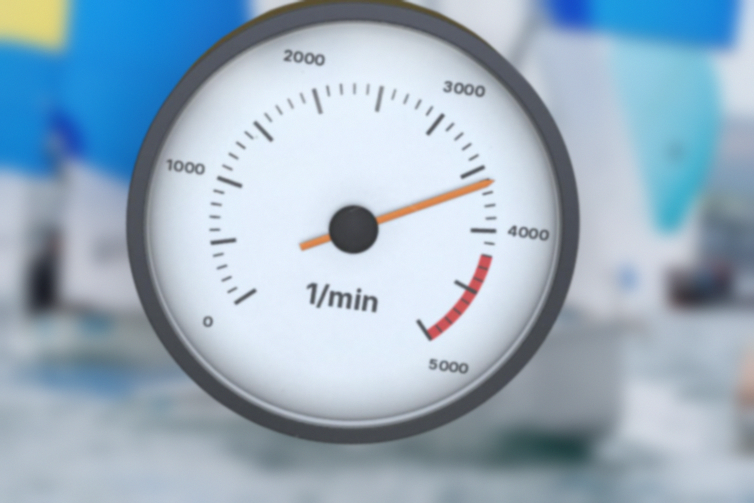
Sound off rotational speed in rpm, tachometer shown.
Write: 3600 rpm
